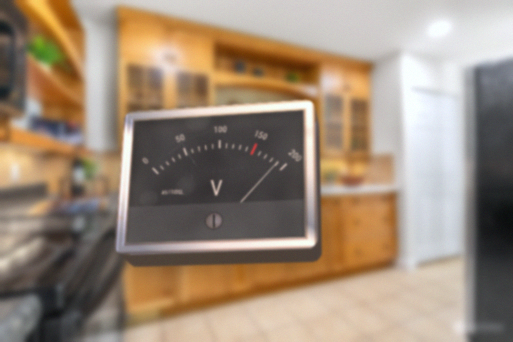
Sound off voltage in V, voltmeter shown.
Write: 190 V
